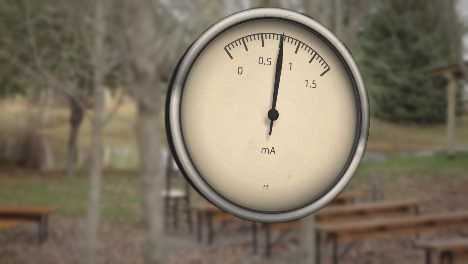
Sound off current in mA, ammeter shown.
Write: 0.75 mA
